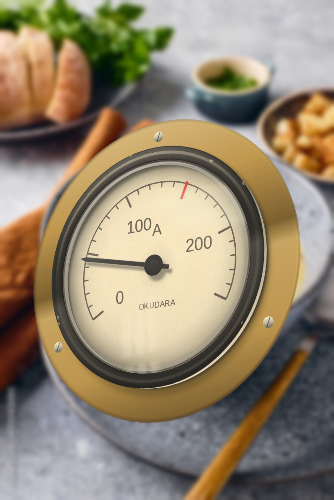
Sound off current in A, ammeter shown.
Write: 45 A
